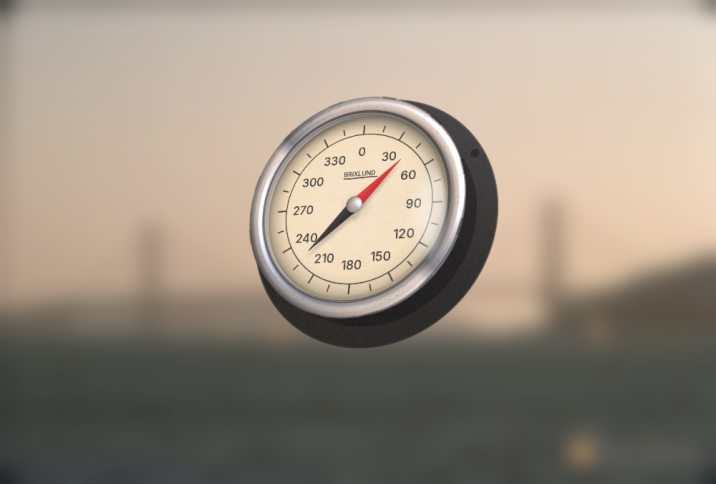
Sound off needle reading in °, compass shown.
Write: 45 °
